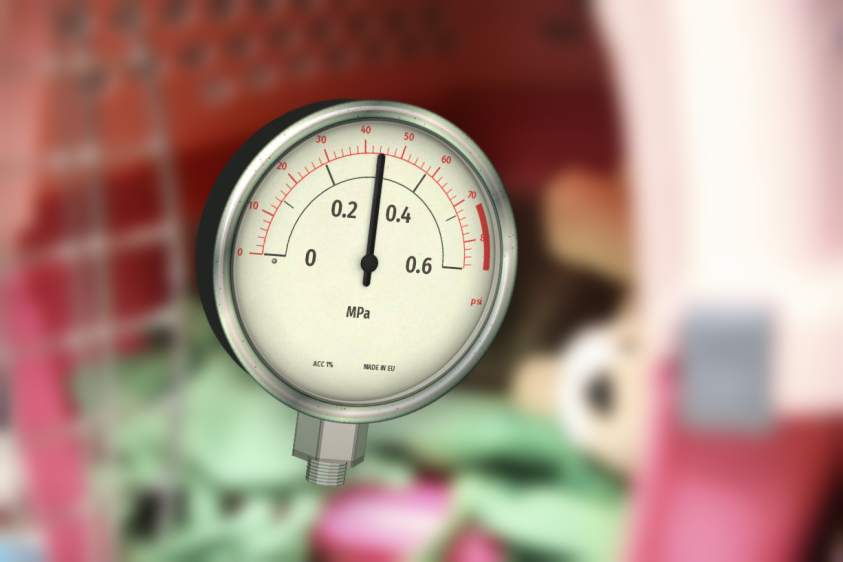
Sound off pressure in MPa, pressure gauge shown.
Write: 0.3 MPa
